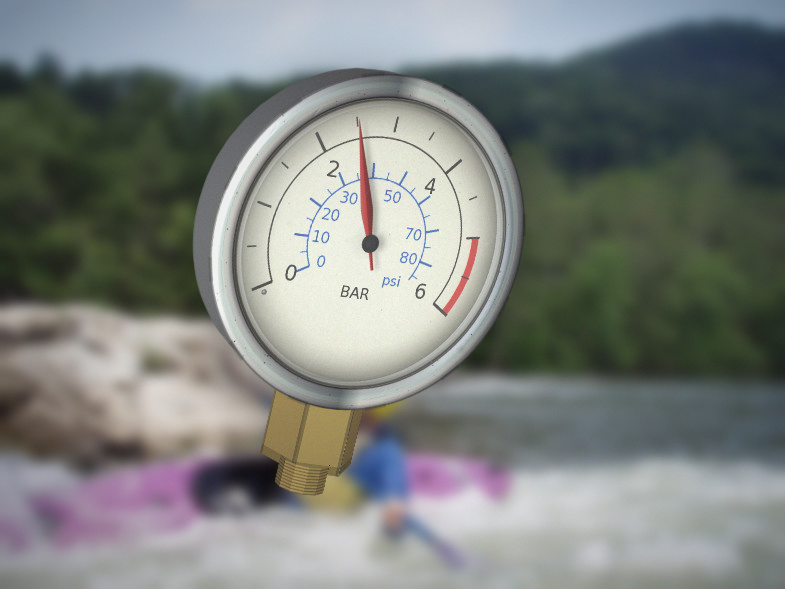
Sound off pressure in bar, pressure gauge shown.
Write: 2.5 bar
